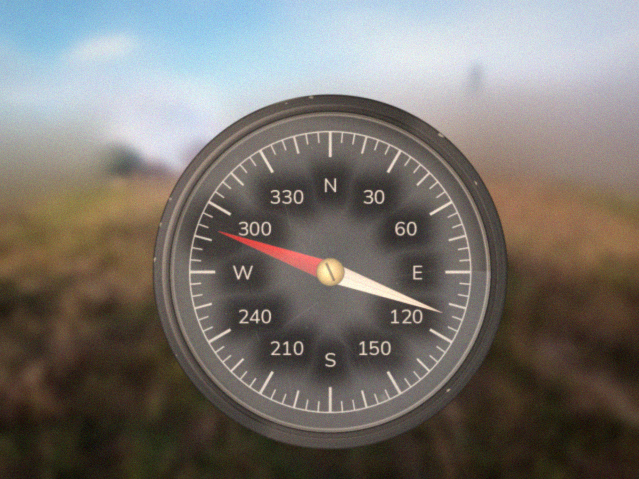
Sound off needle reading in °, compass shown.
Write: 290 °
